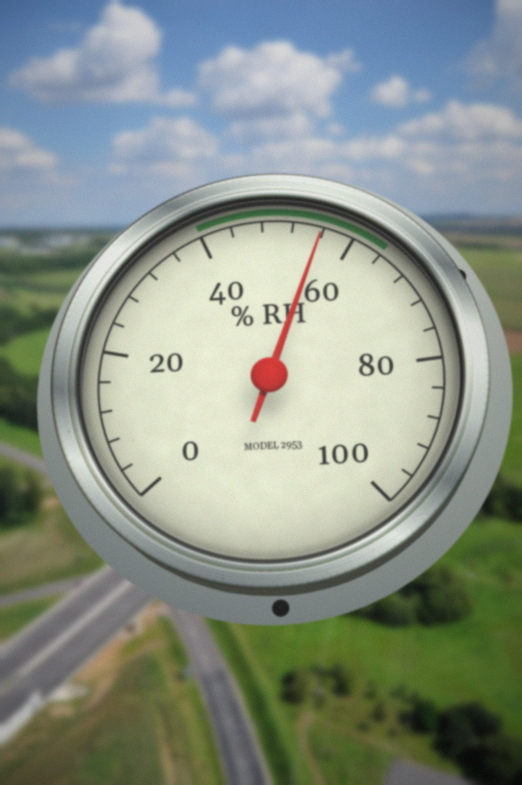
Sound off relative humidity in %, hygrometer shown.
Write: 56 %
